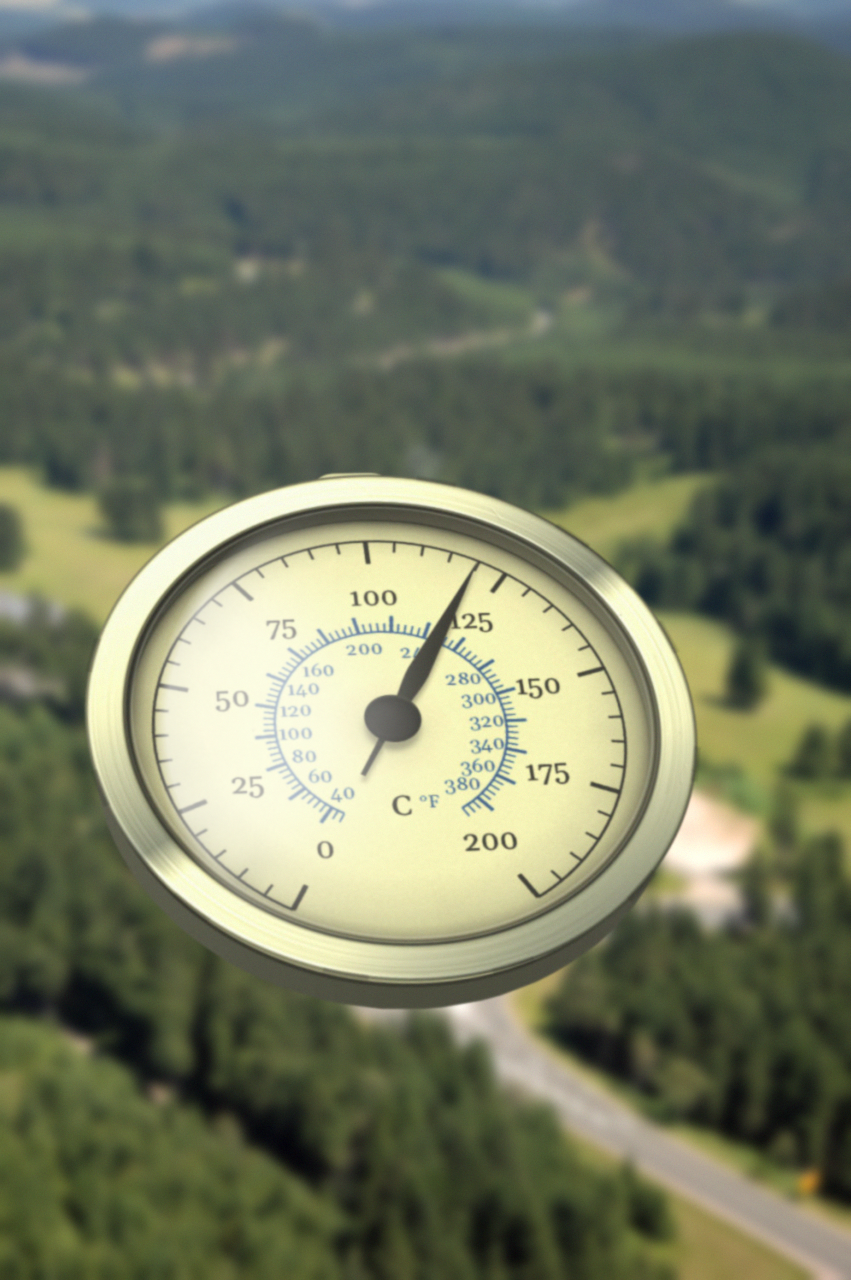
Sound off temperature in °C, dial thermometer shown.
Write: 120 °C
